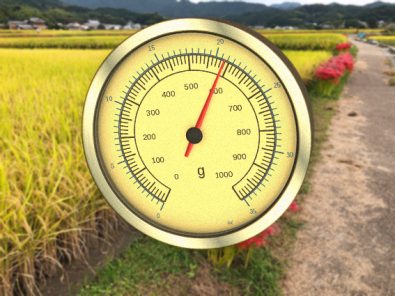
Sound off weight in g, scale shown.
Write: 590 g
